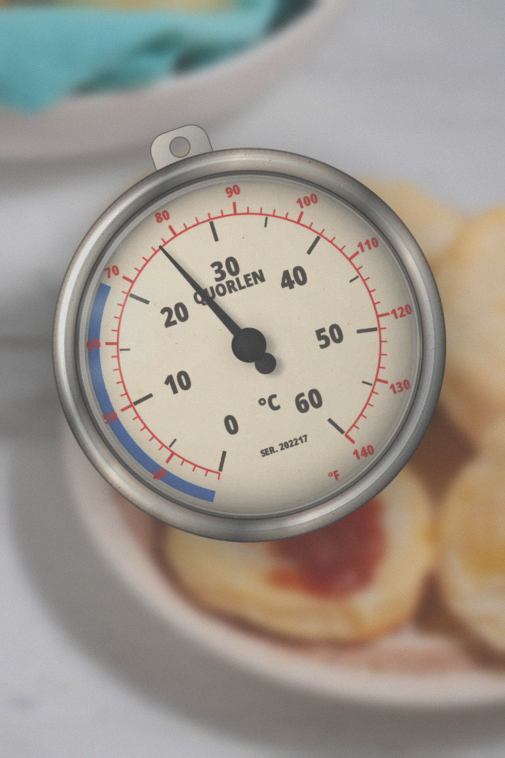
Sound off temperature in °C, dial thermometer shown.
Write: 25 °C
